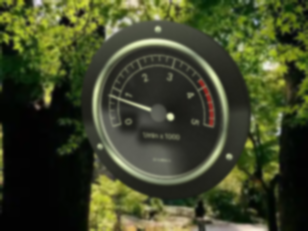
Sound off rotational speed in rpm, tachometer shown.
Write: 800 rpm
